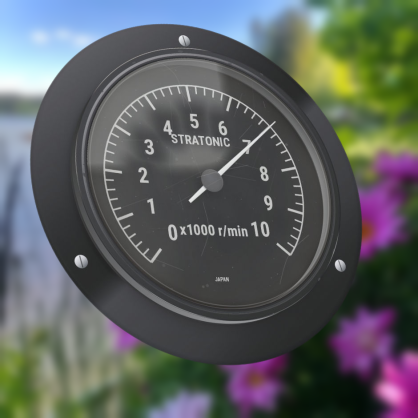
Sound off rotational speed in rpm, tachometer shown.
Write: 7000 rpm
